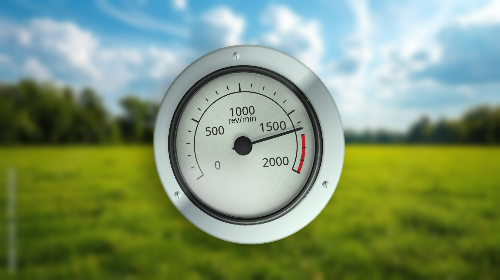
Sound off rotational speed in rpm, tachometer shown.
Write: 1650 rpm
